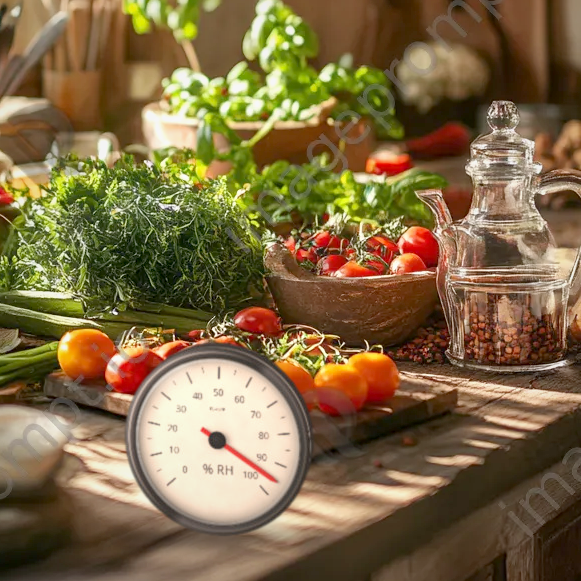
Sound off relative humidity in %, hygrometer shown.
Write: 95 %
